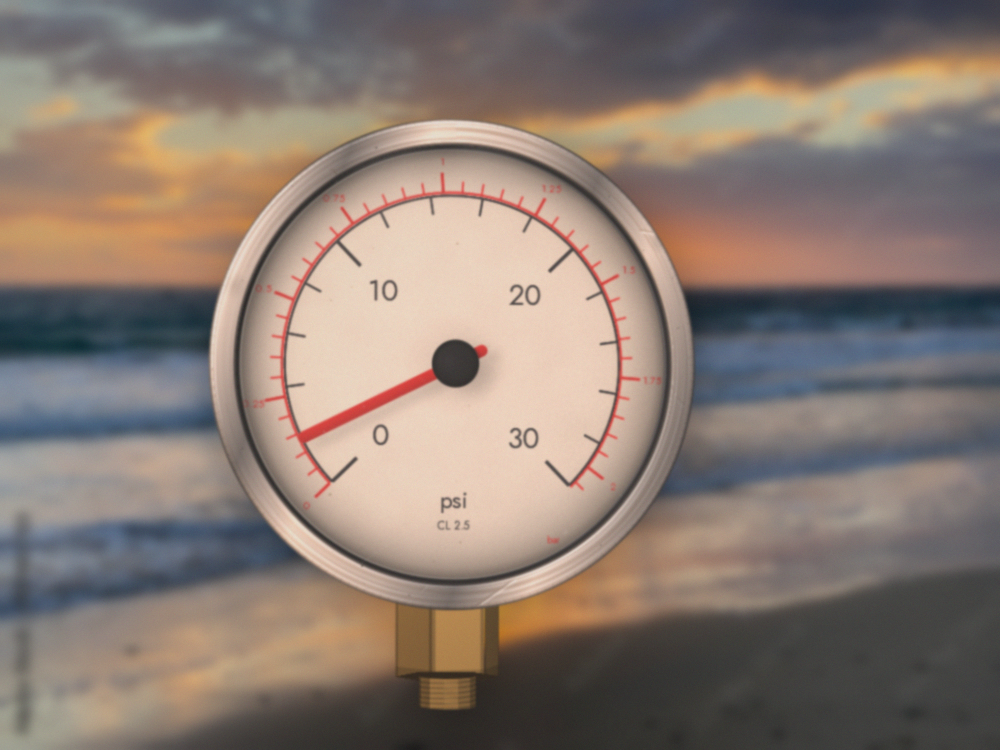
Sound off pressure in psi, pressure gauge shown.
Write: 2 psi
